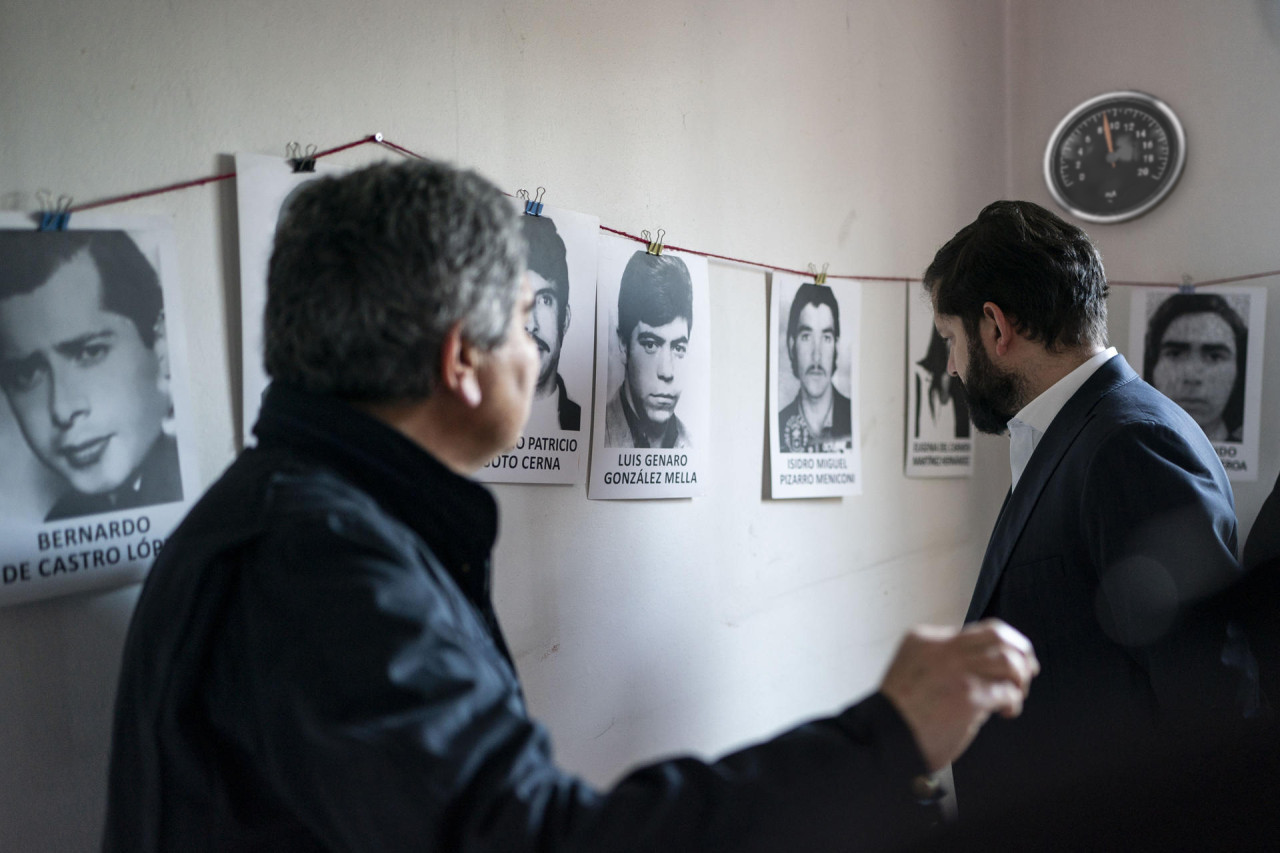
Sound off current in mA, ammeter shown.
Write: 9 mA
